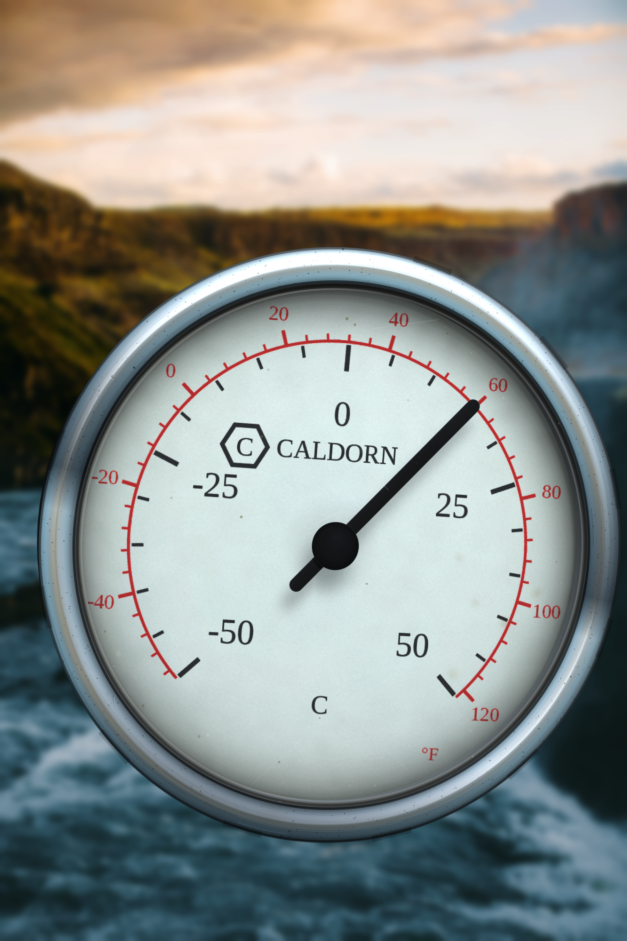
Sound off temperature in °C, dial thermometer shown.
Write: 15 °C
